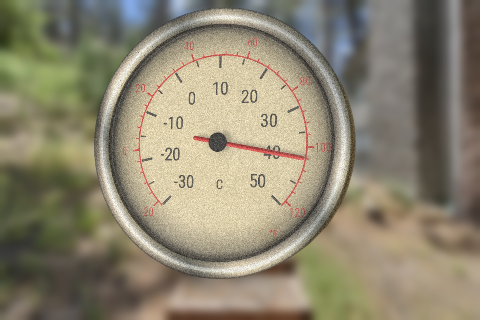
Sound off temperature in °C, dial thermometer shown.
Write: 40 °C
